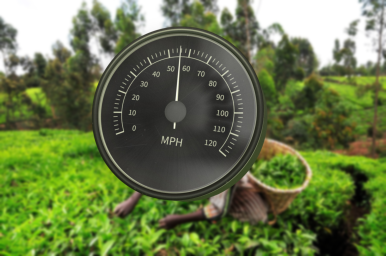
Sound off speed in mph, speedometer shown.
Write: 56 mph
